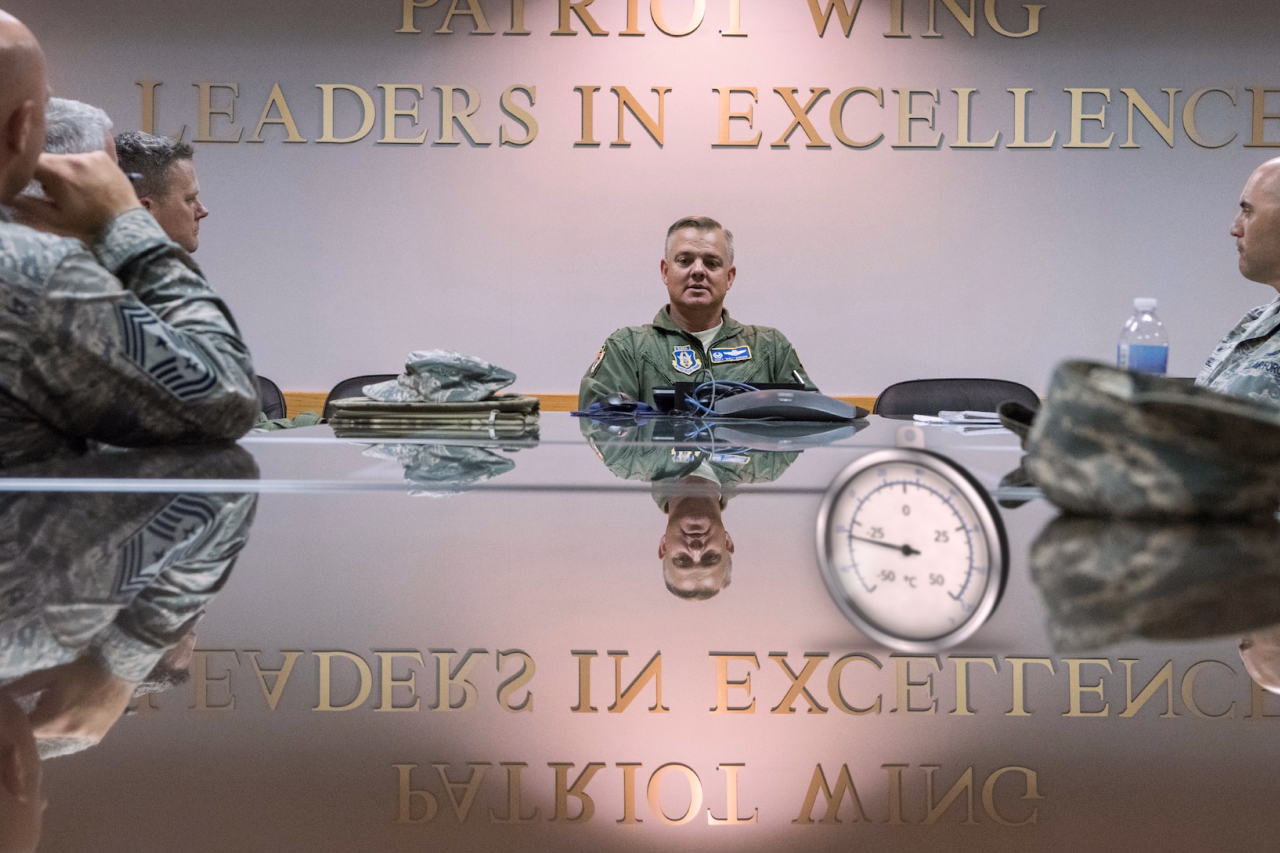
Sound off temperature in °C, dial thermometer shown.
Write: -30 °C
